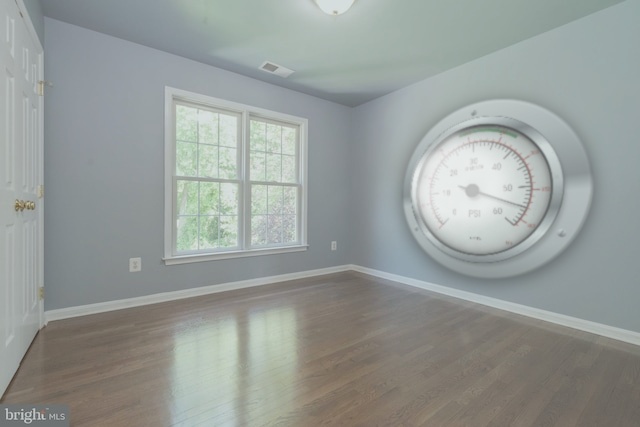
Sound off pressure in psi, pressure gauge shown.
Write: 55 psi
